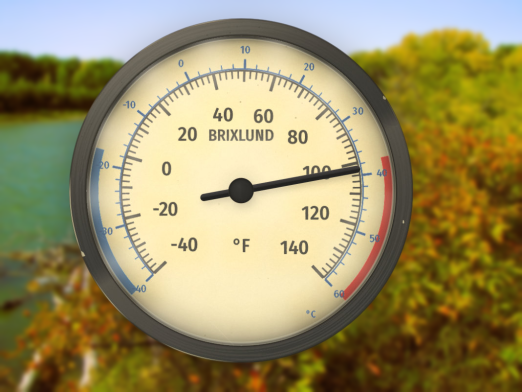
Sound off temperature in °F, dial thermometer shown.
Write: 102 °F
